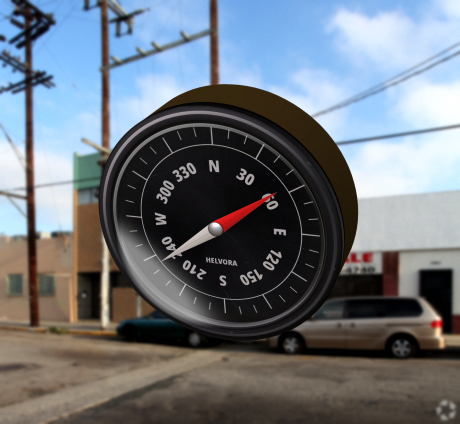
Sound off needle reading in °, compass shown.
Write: 55 °
